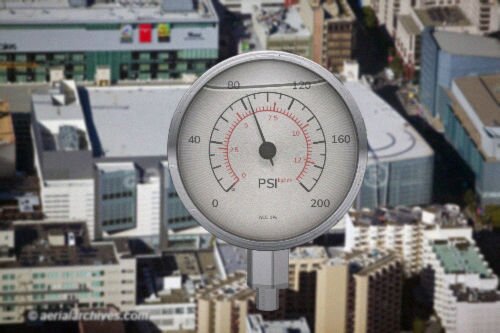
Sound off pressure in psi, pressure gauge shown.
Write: 85 psi
